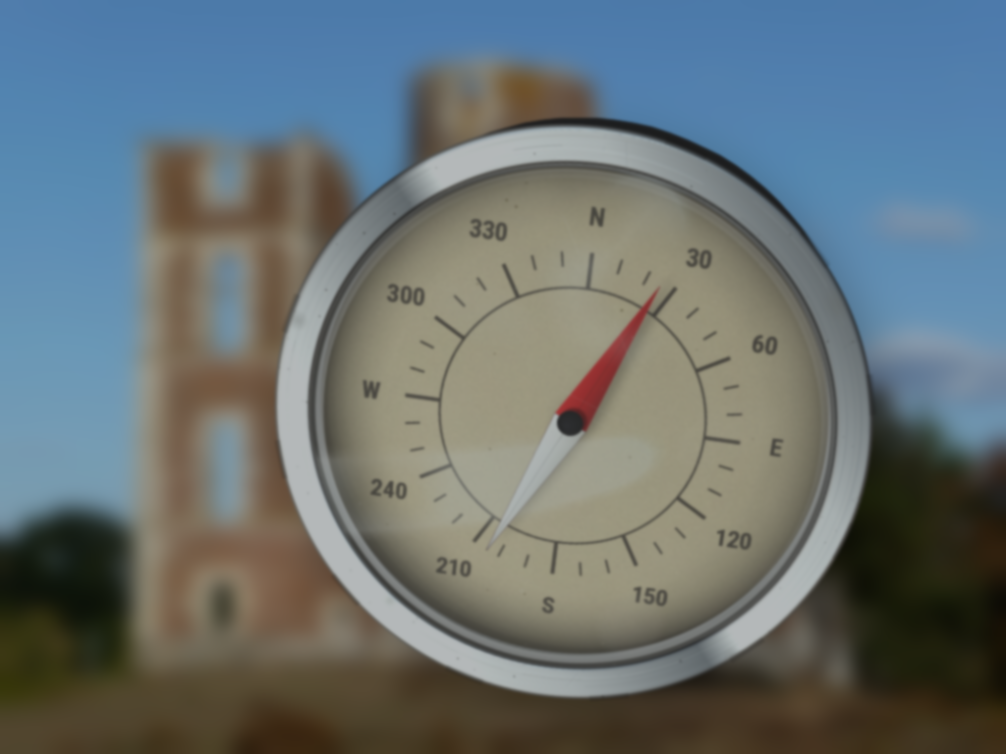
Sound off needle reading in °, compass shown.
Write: 25 °
